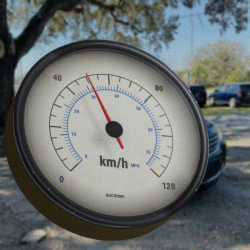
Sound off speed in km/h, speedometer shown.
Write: 50 km/h
